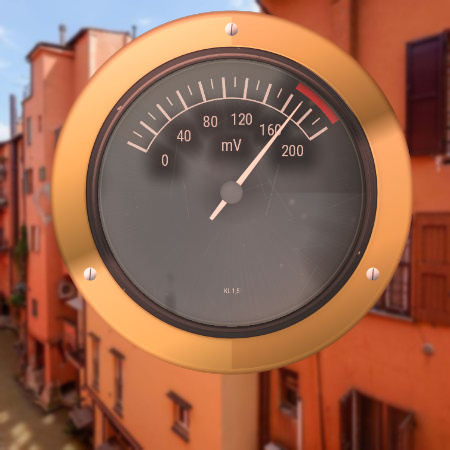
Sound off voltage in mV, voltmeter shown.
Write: 170 mV
